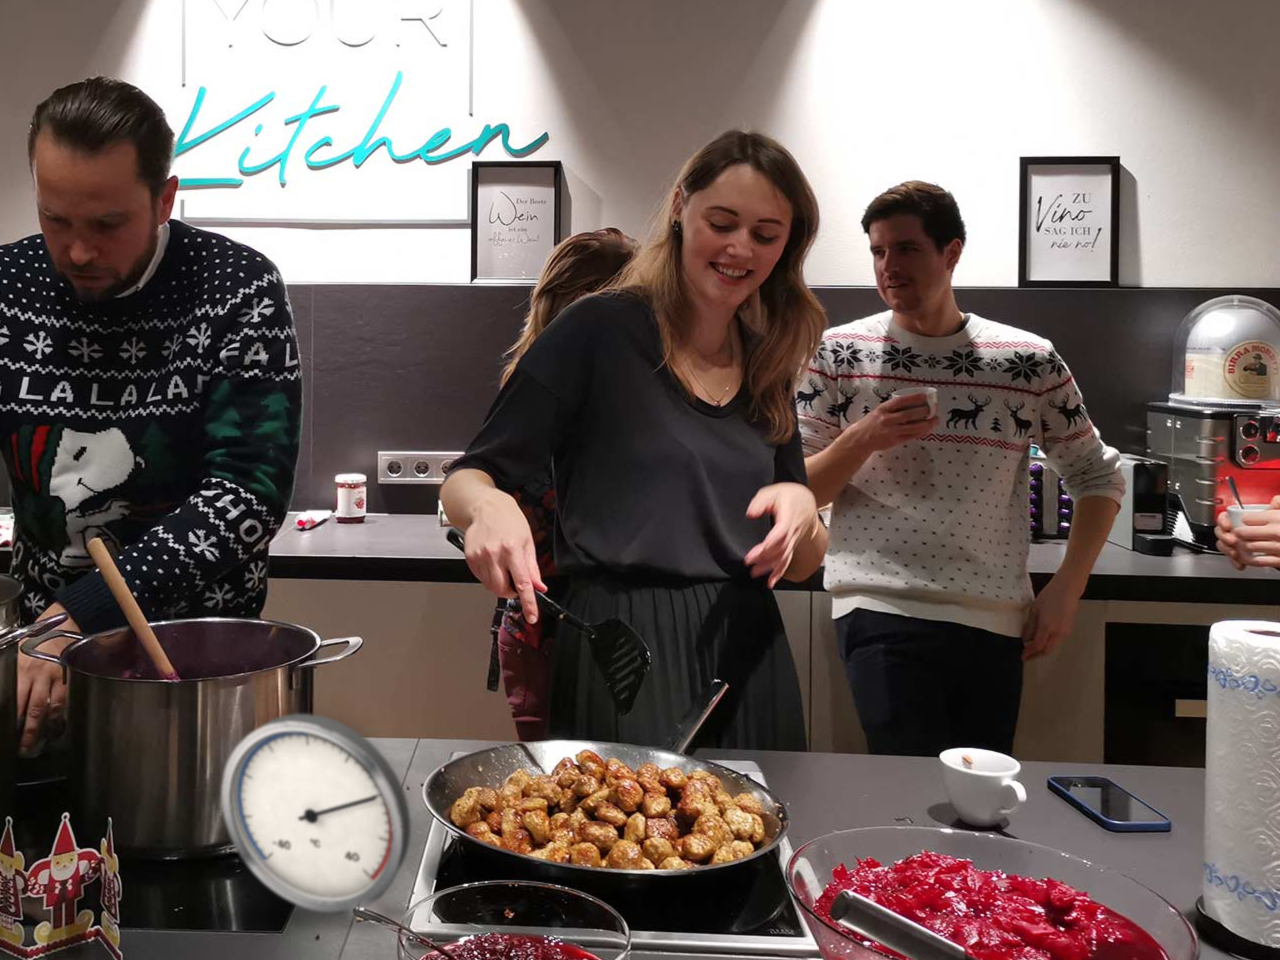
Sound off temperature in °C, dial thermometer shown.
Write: 20 °C
